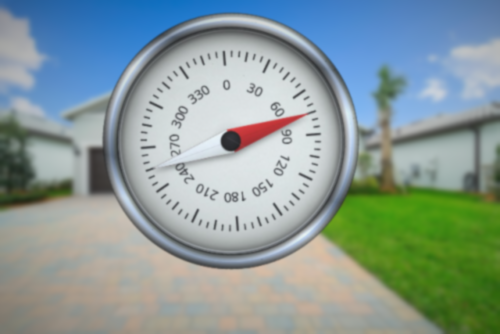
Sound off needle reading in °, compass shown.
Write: 75 °
